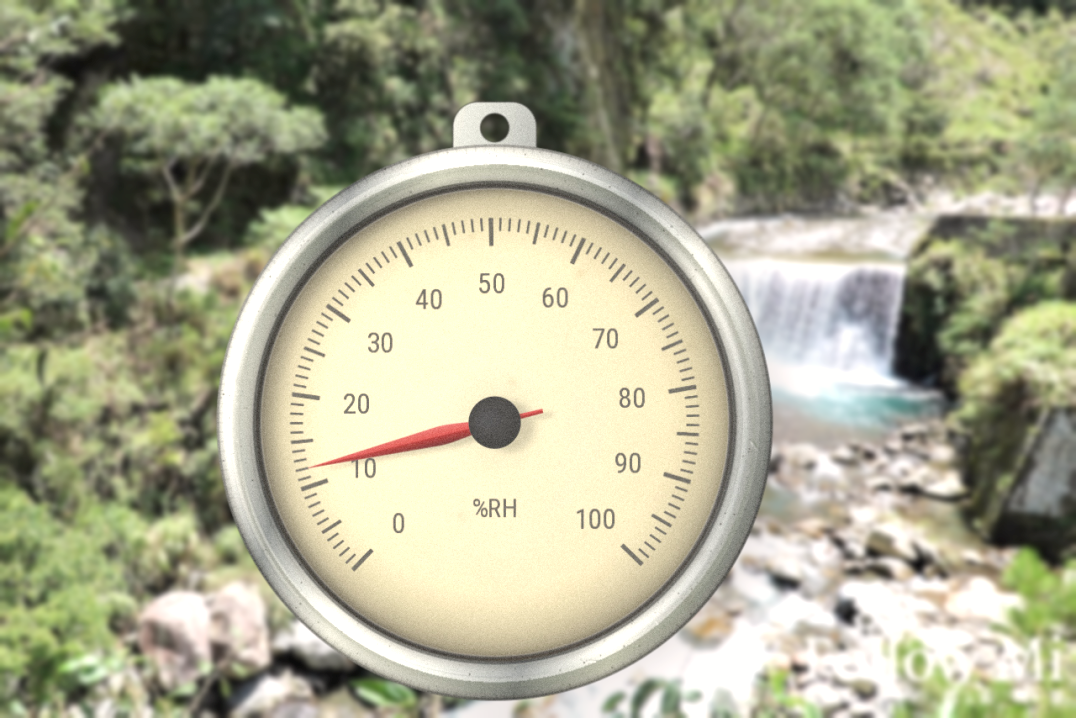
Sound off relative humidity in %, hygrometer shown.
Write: 12 %
